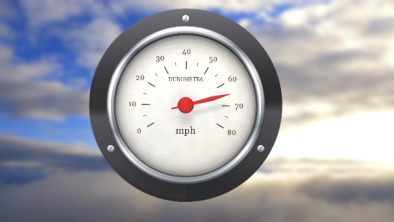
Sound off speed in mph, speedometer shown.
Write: 65 mph
